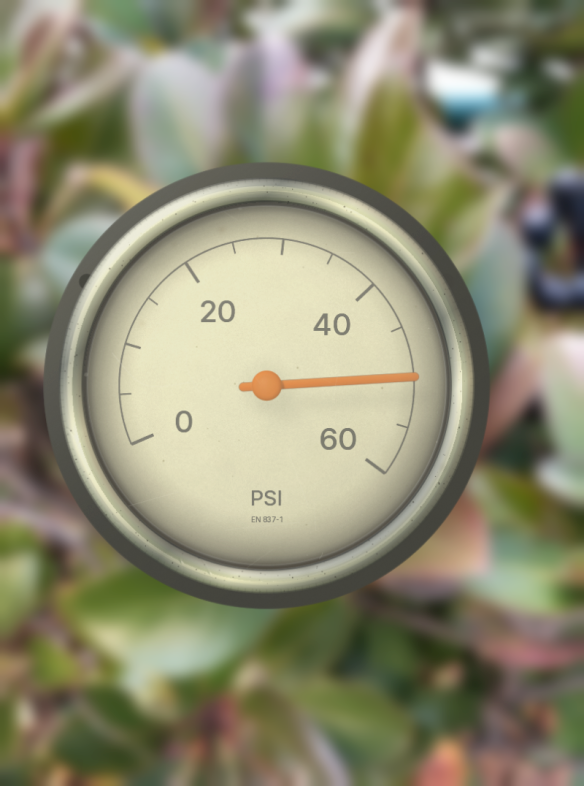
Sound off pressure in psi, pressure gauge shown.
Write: 50 psi
